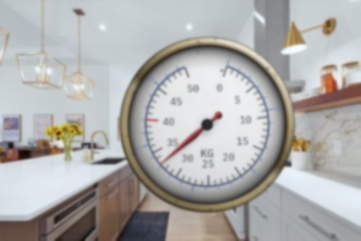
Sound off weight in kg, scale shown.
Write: 33 kg
